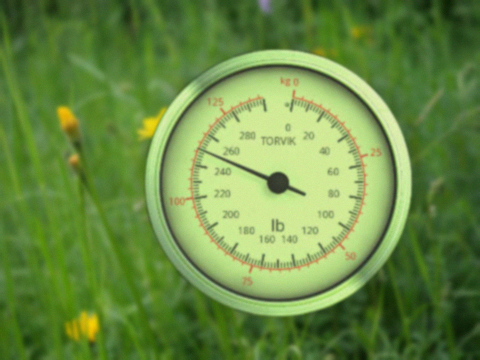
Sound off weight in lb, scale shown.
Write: 250 lb
